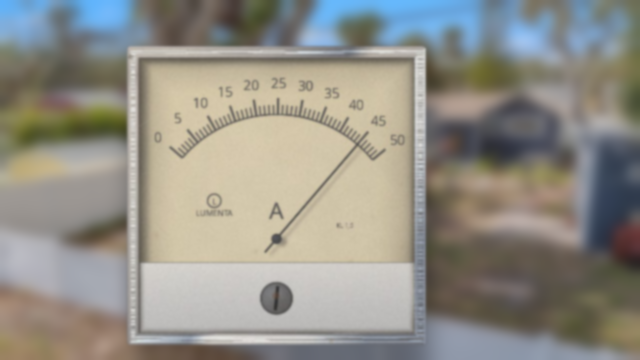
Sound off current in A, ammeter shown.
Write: 45 A
